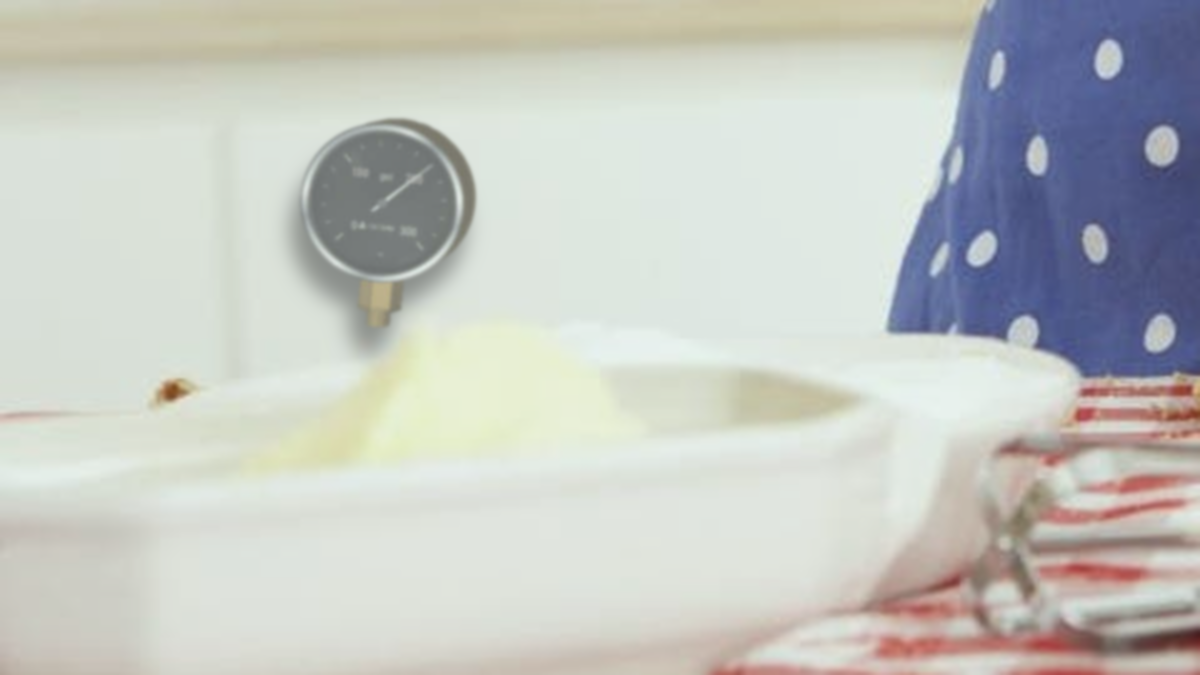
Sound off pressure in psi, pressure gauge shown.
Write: 200 psi
